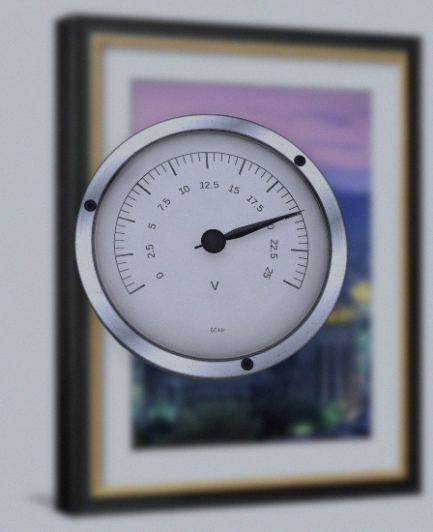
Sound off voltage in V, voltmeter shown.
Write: 20 V
